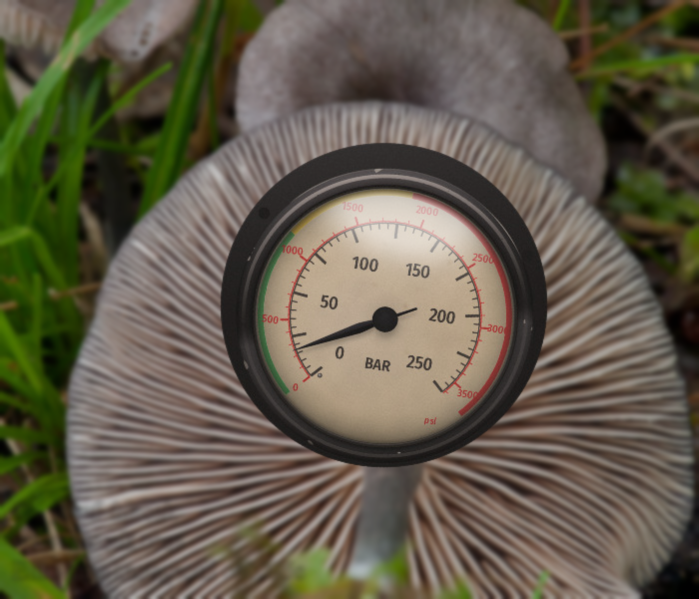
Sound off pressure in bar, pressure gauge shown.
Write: 17.5 bar
